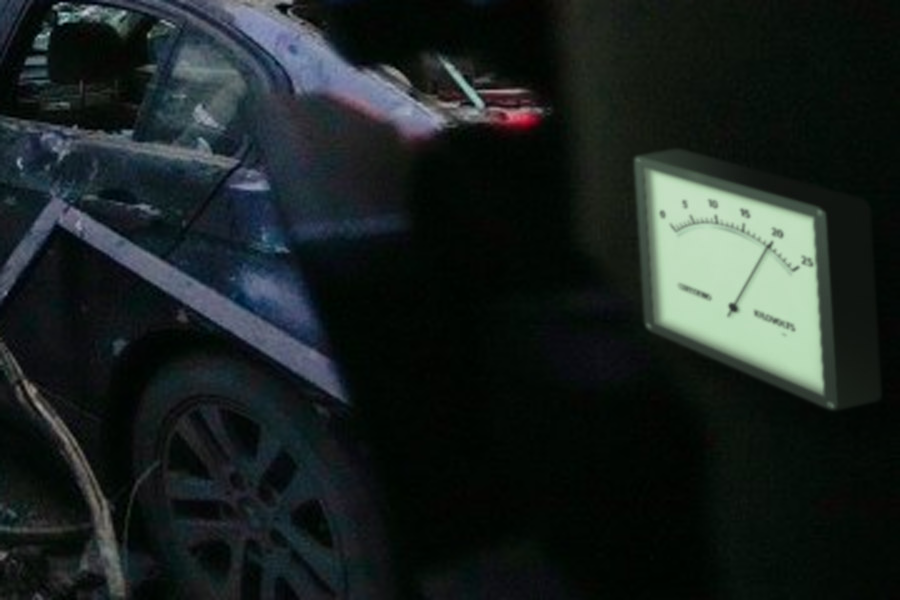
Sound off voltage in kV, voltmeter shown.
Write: 20 kV
